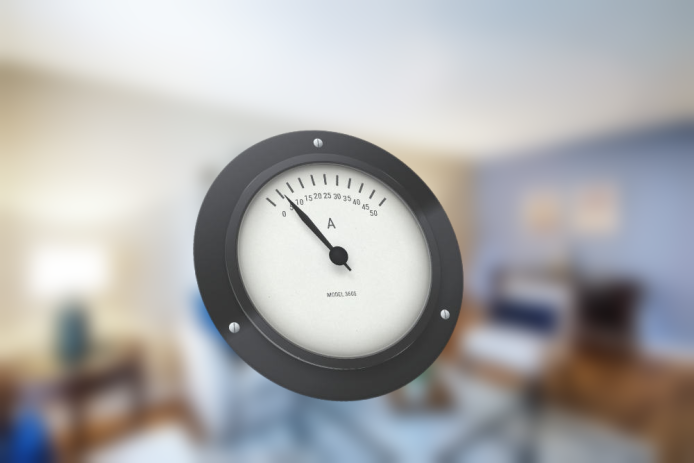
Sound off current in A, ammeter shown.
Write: 5 A
